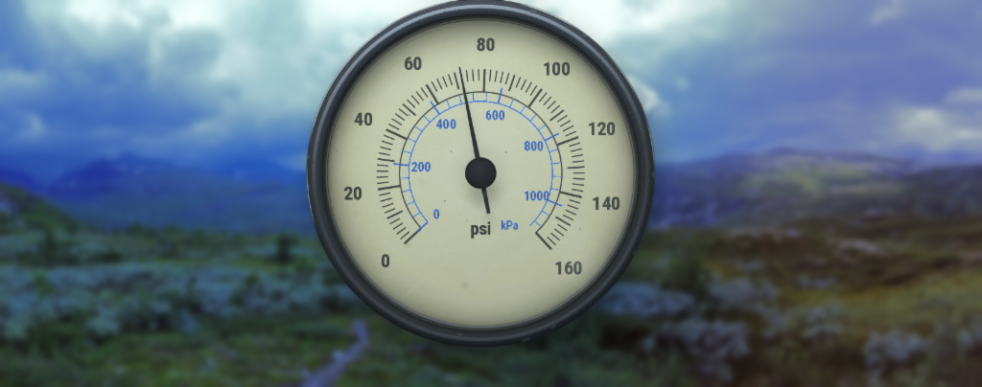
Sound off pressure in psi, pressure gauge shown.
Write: 72 psi
